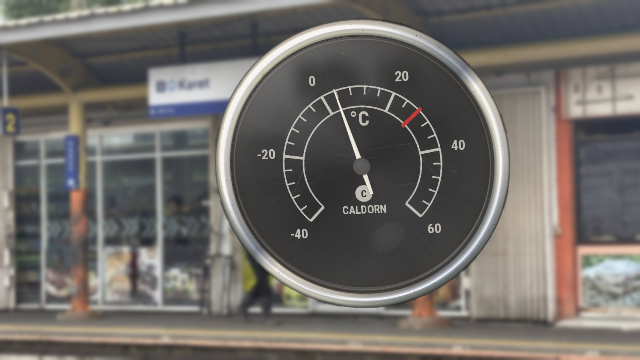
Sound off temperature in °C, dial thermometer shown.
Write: 4 °C
